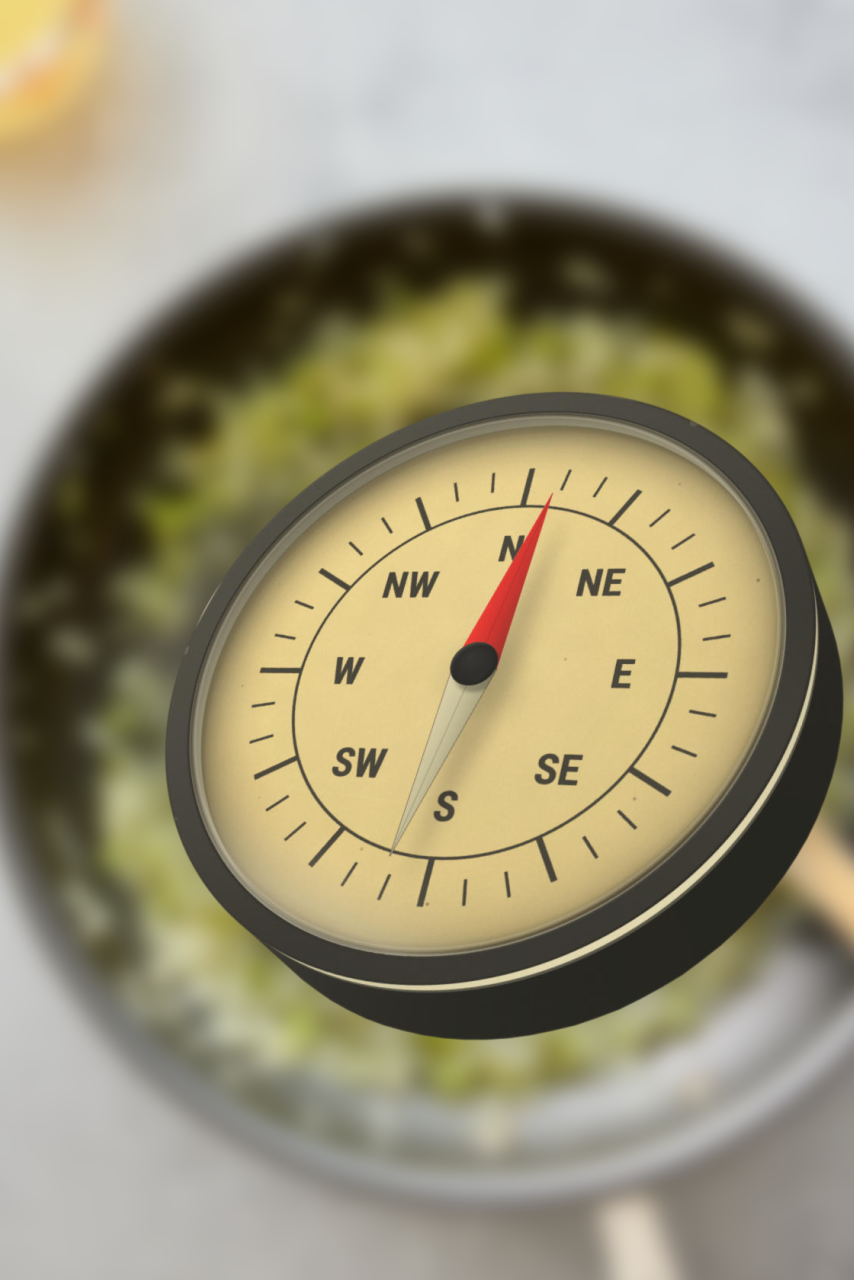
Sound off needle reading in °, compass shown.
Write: 10 °
